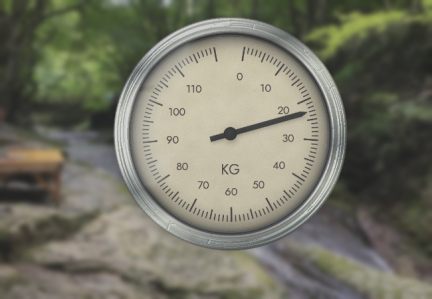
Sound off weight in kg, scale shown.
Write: 23 kg
